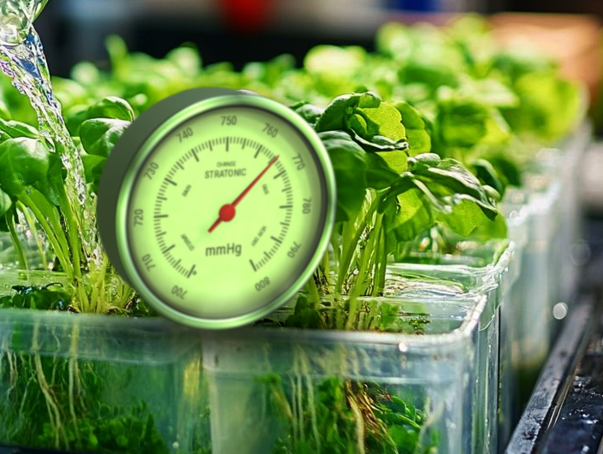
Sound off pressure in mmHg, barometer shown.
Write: 765 mmHg
